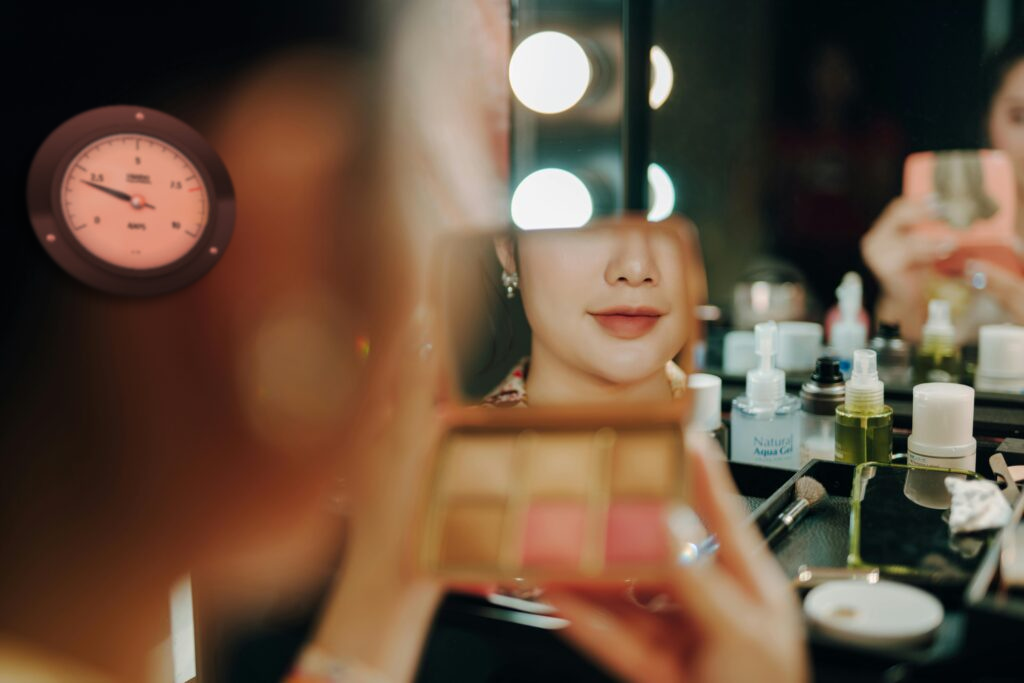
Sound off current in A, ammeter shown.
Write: 2 A
